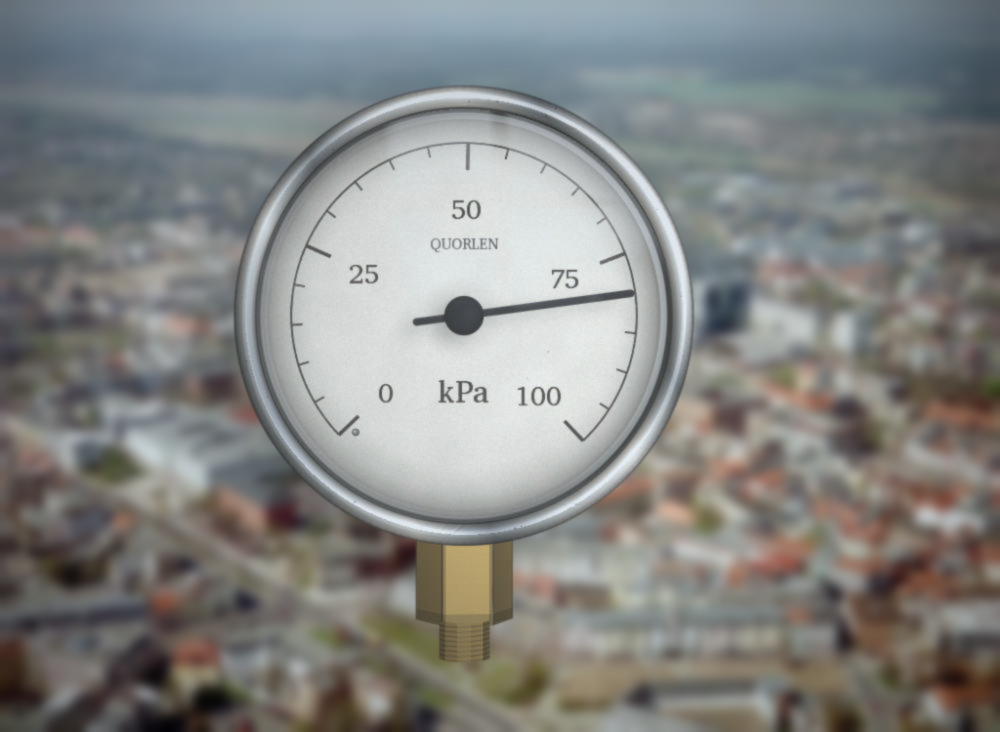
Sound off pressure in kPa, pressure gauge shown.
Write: 80 kPa
